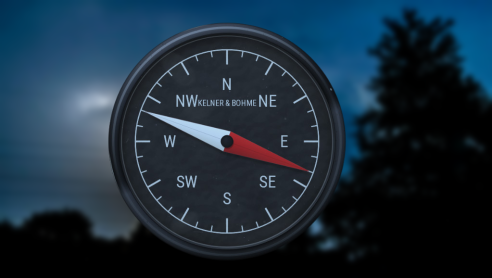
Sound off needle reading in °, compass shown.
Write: 110 °
